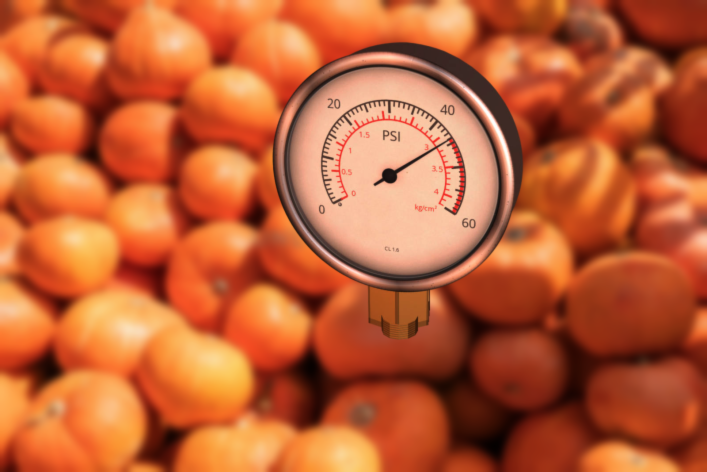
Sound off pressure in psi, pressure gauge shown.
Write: 44 psi
